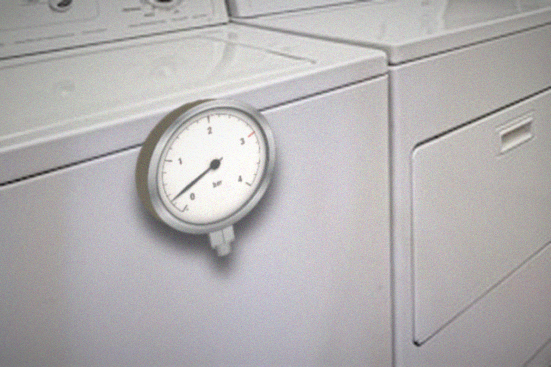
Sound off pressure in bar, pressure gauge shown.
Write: 0.3 bar
